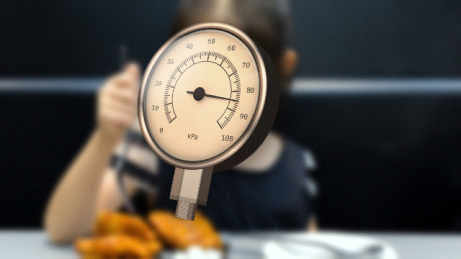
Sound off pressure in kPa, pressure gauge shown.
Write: 85 kPa
